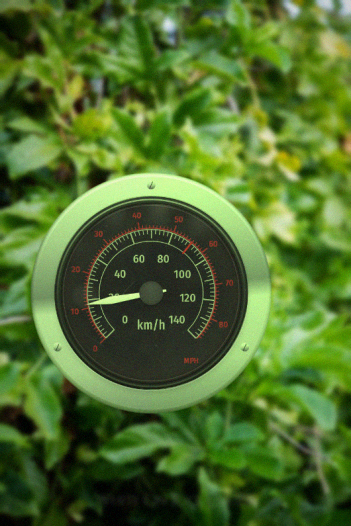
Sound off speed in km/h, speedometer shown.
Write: 18 km/h
